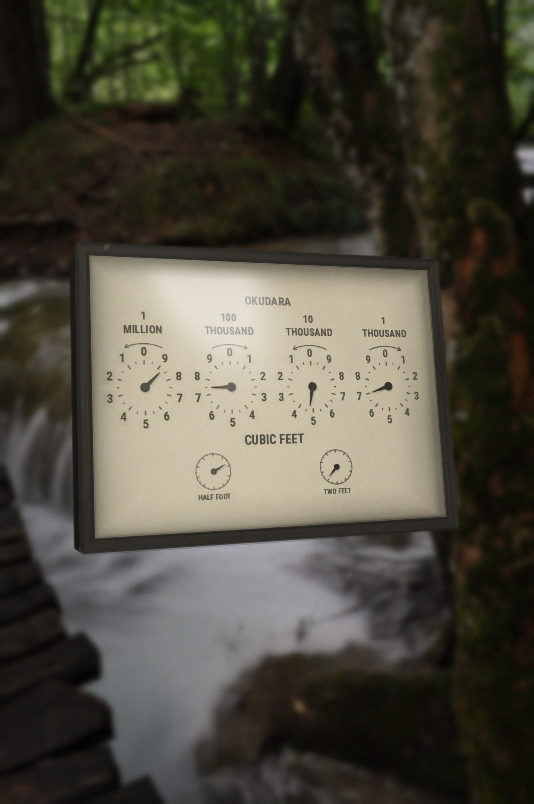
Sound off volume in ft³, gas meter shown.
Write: 874700 ft³
